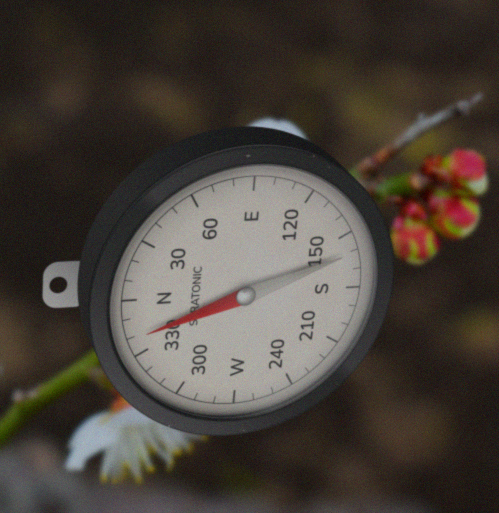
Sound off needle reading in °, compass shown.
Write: 340 °
